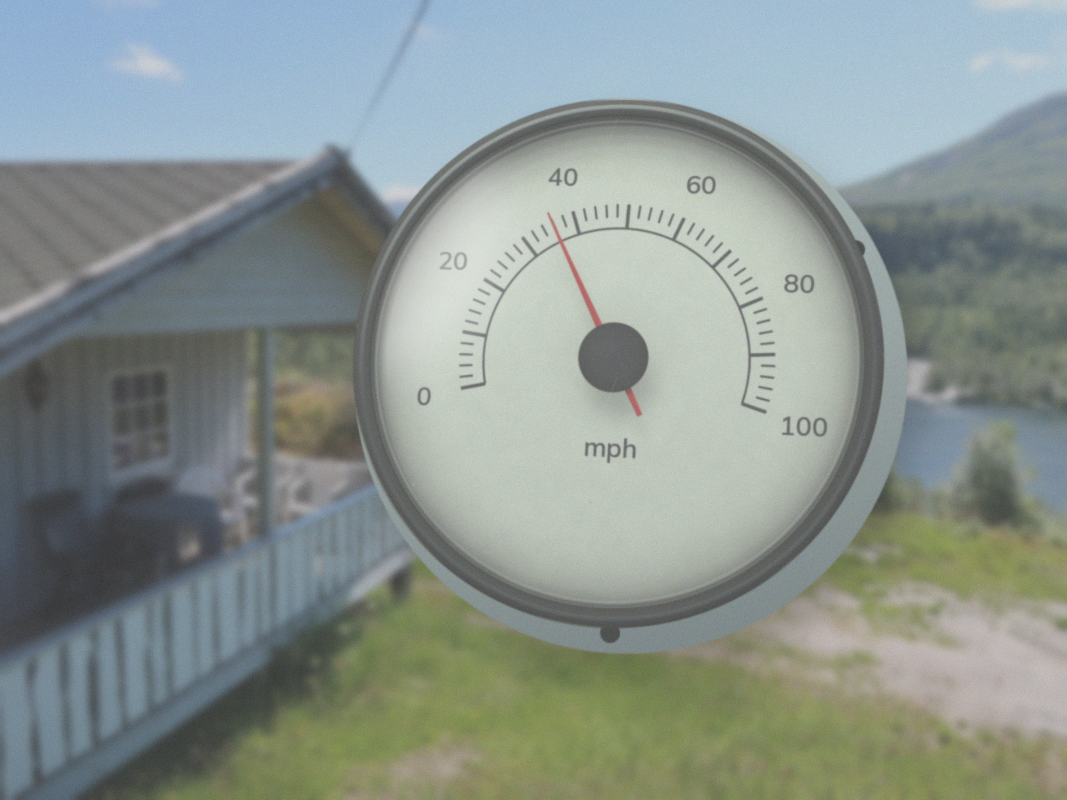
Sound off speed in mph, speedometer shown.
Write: 36 mph
